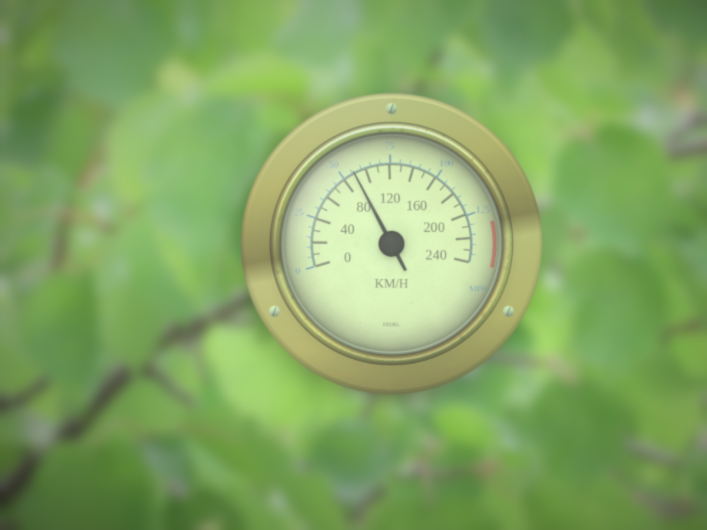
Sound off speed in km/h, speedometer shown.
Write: 90 km/h
